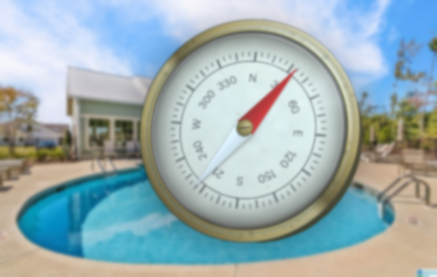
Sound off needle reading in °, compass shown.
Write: 35 °
